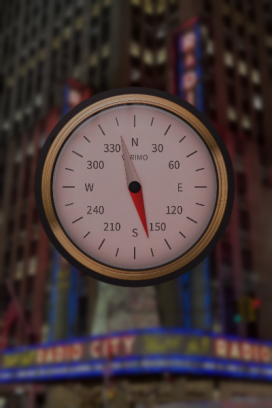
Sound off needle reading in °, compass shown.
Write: 165 °
